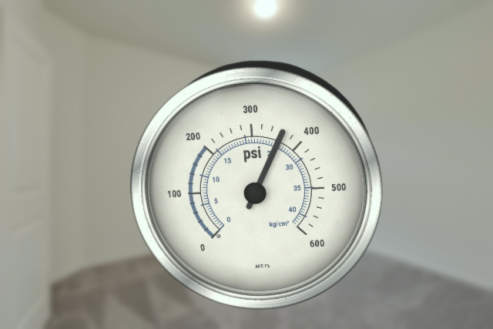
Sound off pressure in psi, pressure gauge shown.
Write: 360 psi
